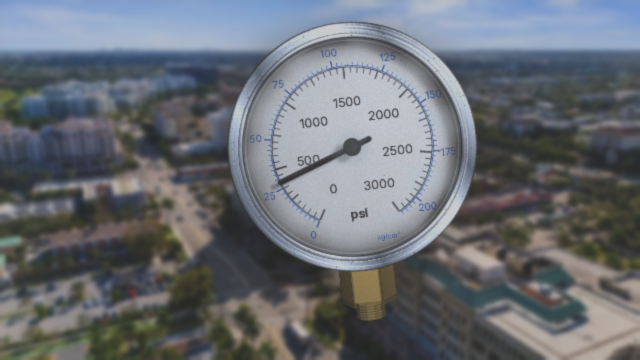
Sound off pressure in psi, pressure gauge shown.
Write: 400 psi
